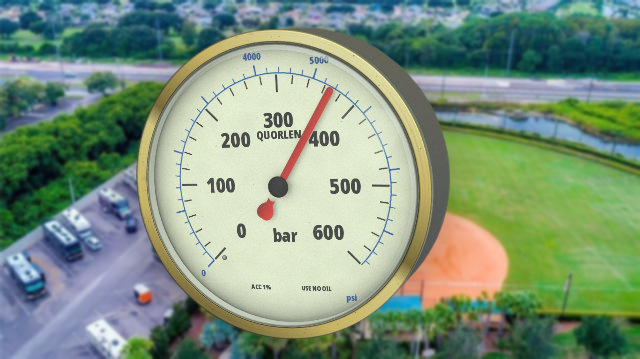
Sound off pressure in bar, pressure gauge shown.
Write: 370 bar
